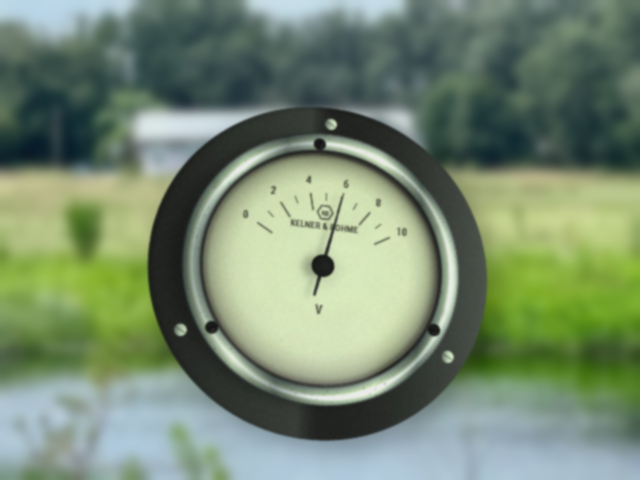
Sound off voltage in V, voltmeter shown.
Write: 6 V
